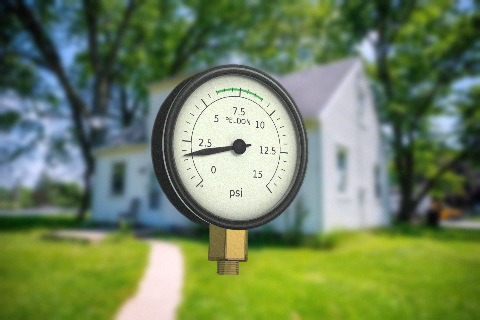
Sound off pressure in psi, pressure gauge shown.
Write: 1.75 psi
